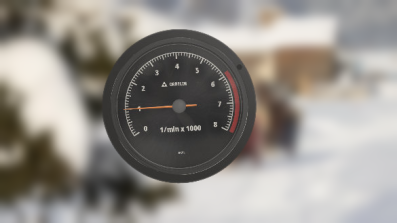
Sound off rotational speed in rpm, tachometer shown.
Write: 1000 rpm
